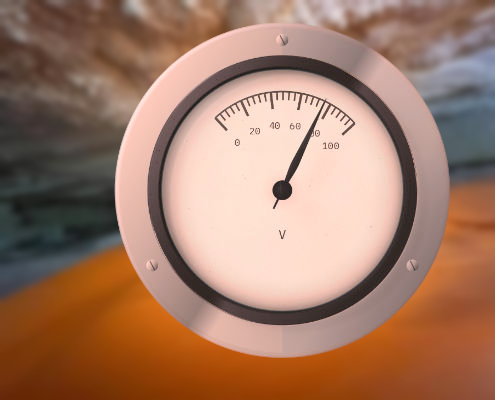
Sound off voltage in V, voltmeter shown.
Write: 76 V
